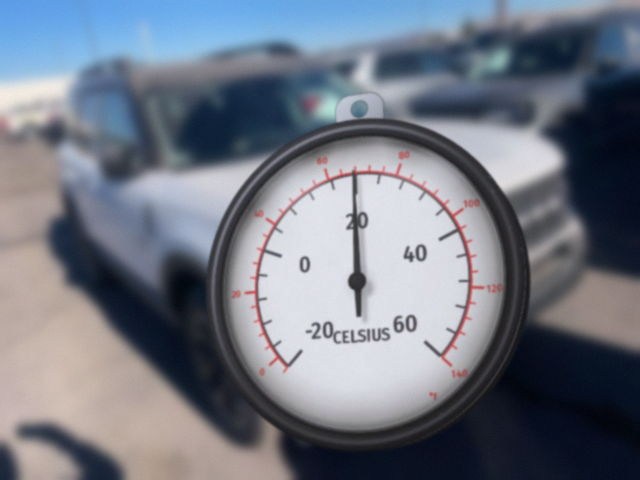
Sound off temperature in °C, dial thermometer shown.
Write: 20 °C
